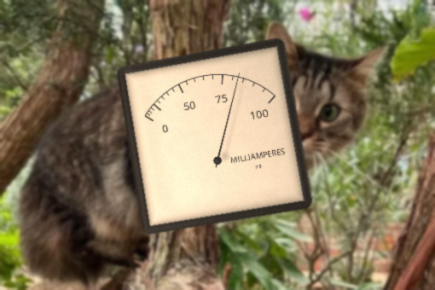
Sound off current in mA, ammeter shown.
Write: 82.5 mA
